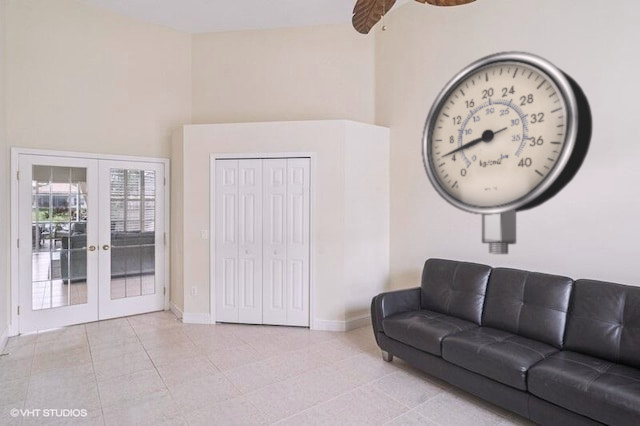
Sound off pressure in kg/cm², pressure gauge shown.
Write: 5 kg/cm²
